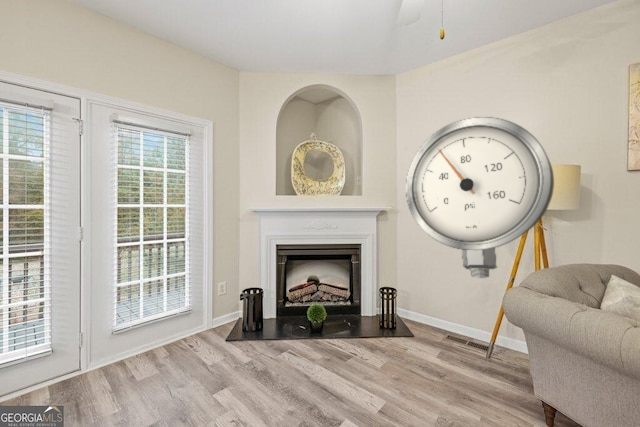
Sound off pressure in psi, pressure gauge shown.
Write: 60 psi
